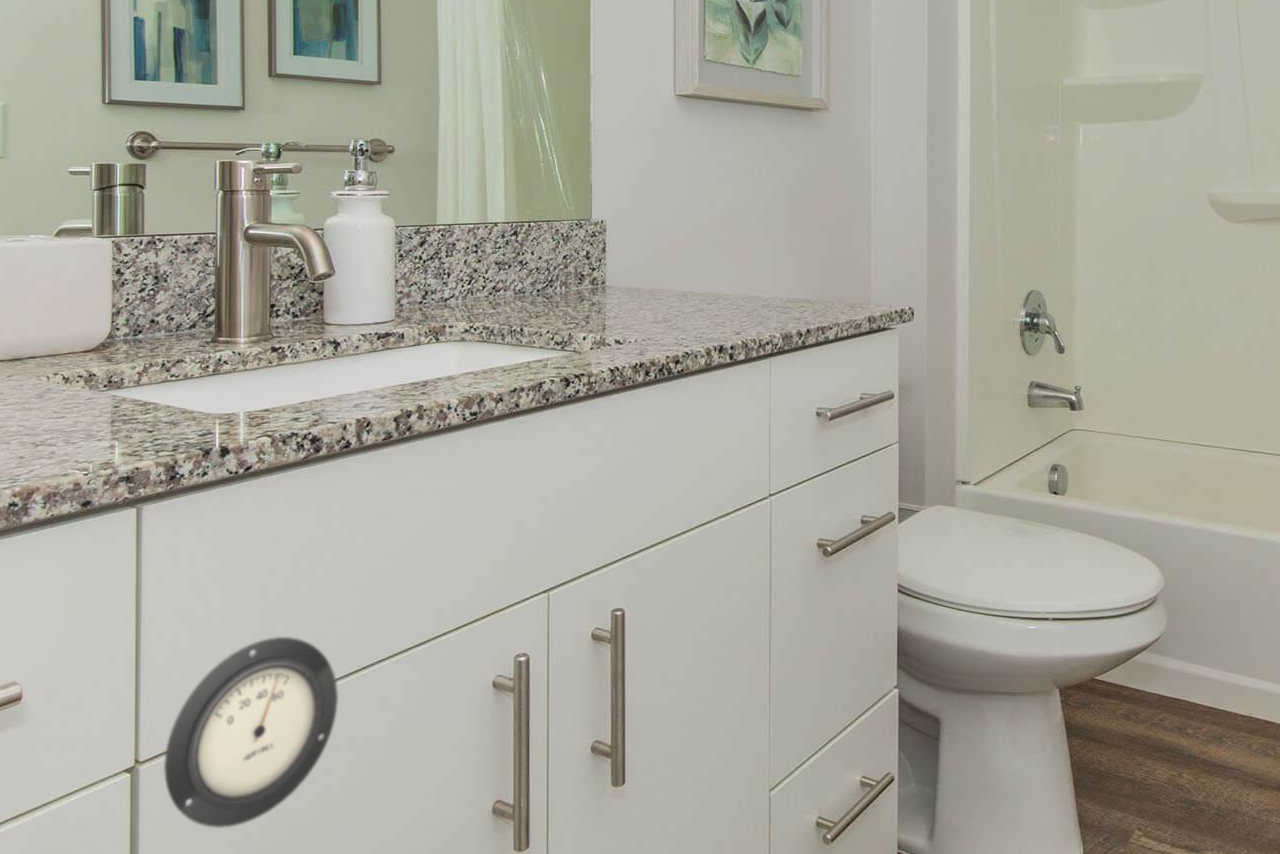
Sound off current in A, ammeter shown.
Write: 50 A
